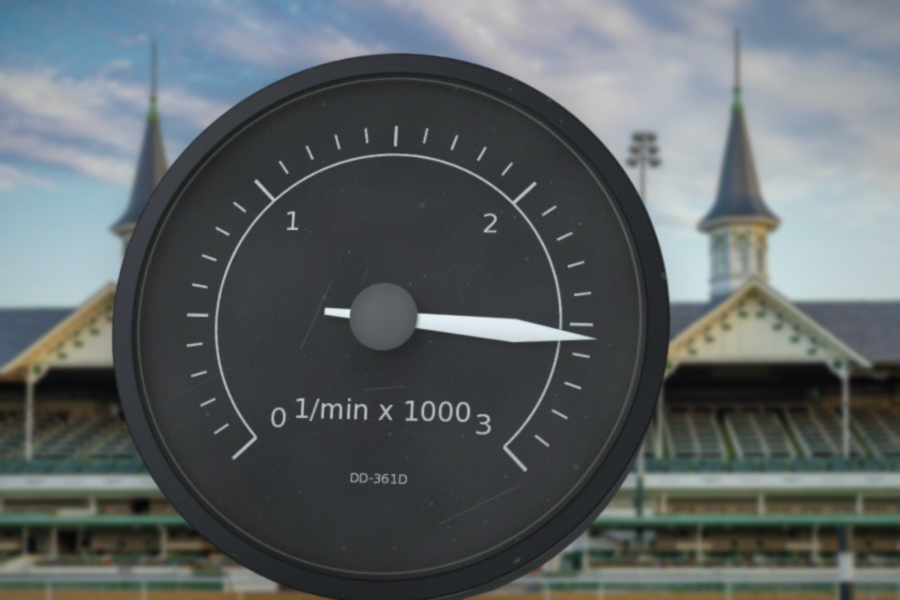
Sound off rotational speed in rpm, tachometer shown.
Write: 2550 rpm
